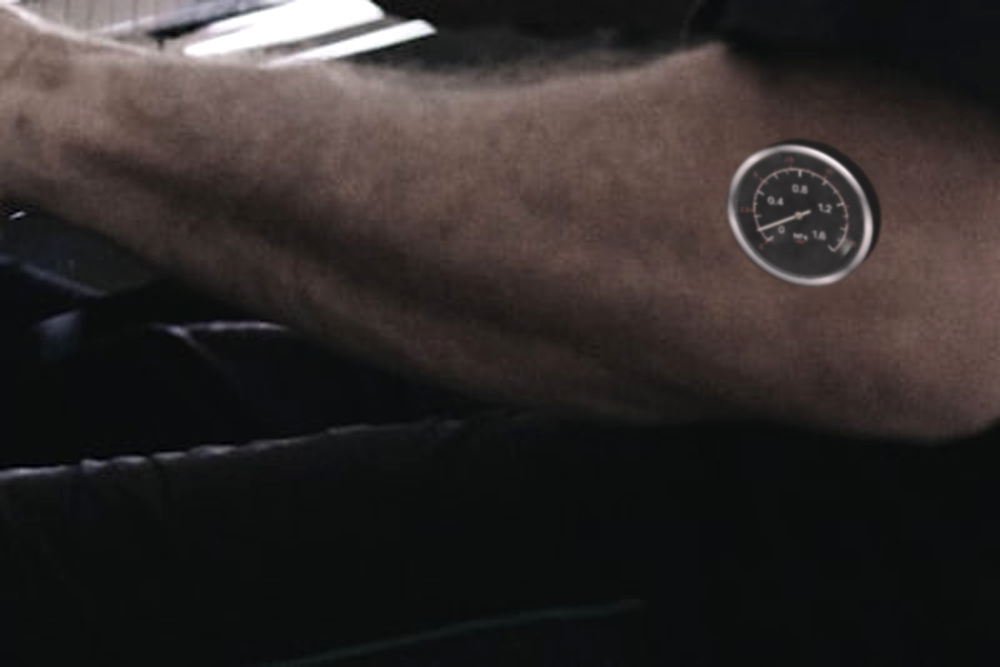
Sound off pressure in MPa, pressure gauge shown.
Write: 0.1 MPa
